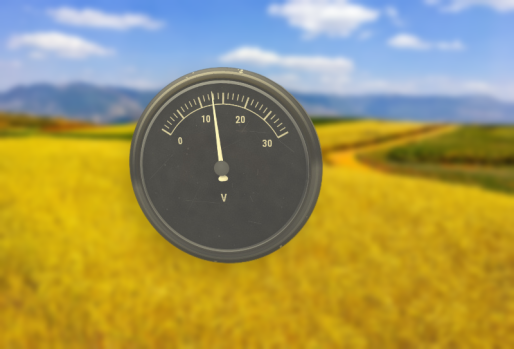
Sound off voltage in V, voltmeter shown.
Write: 13 V
